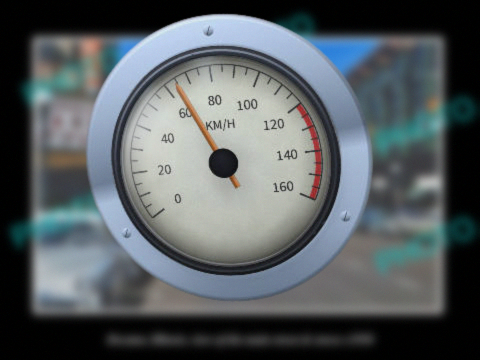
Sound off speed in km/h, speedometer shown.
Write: 65 km/h
